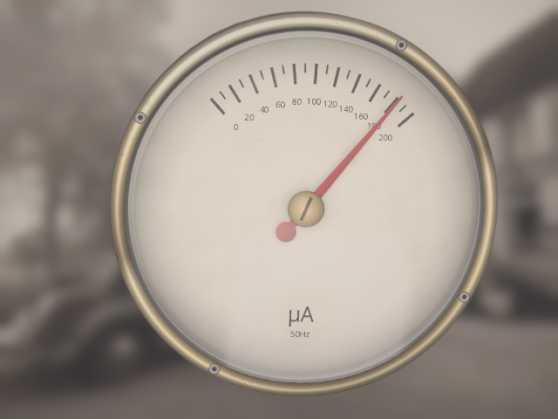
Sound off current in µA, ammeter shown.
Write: 180 µA
